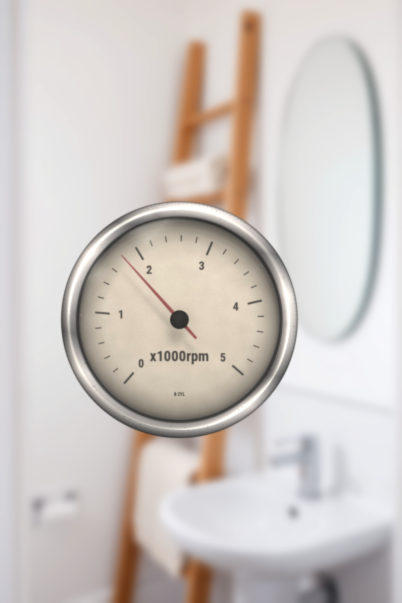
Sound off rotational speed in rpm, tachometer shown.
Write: 1800 rpm
